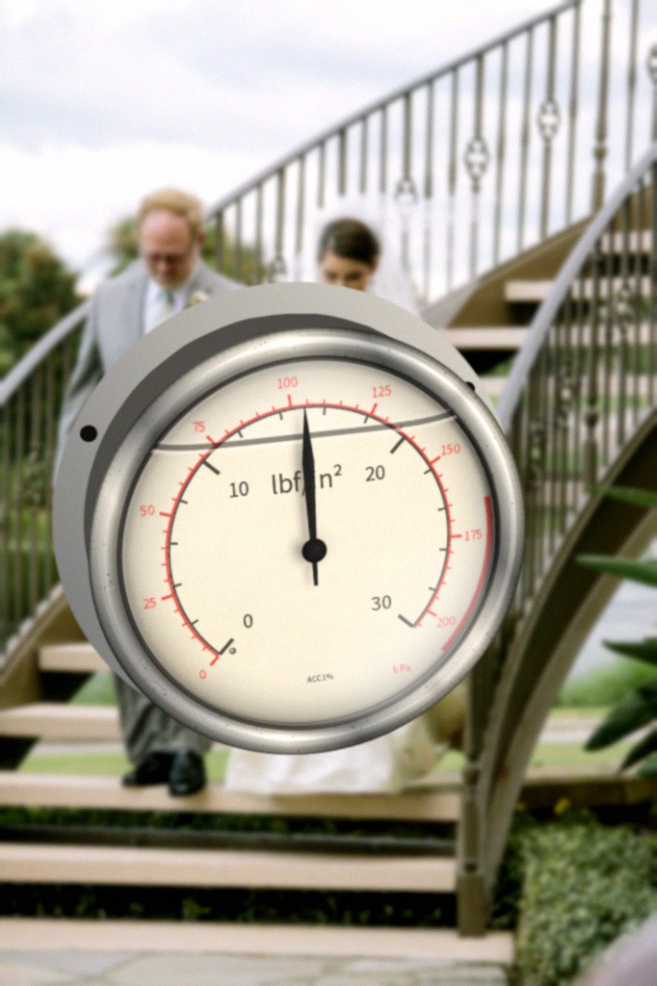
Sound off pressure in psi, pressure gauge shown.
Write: 15 psi
